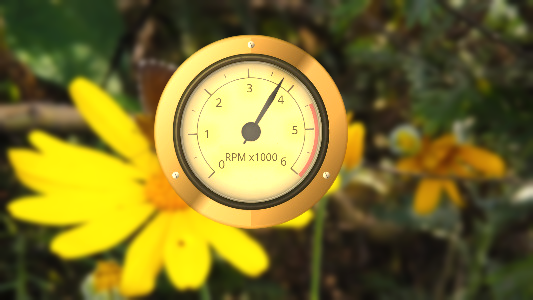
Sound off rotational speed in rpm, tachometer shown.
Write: 3750 rpm
